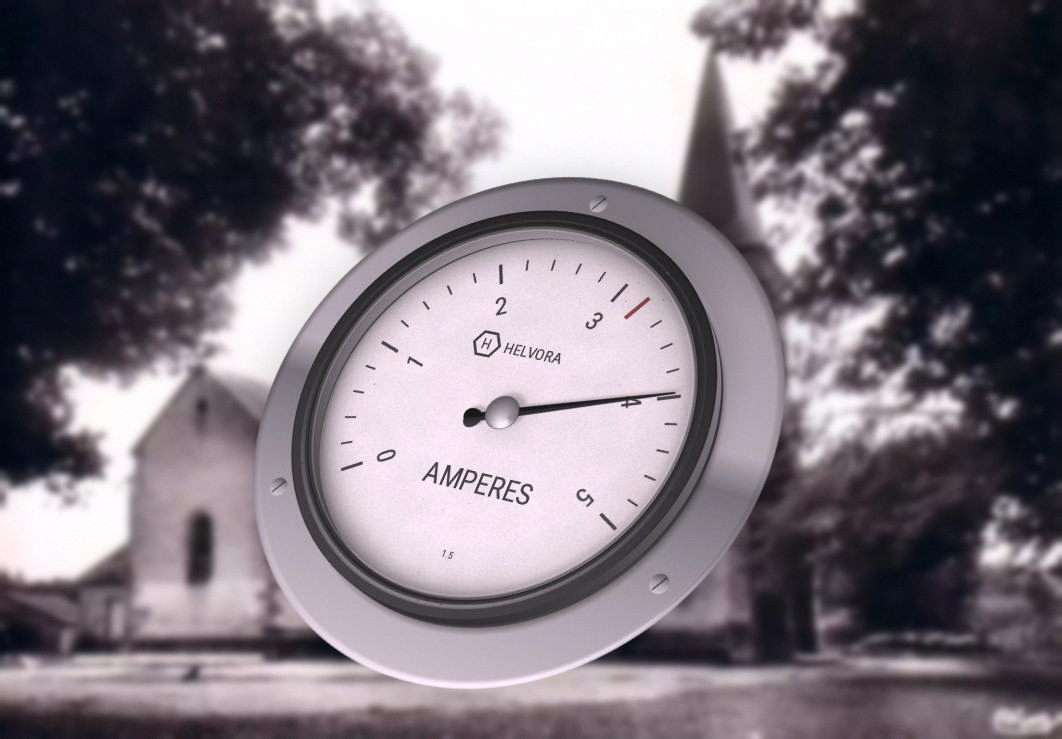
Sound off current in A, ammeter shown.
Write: 4 A
